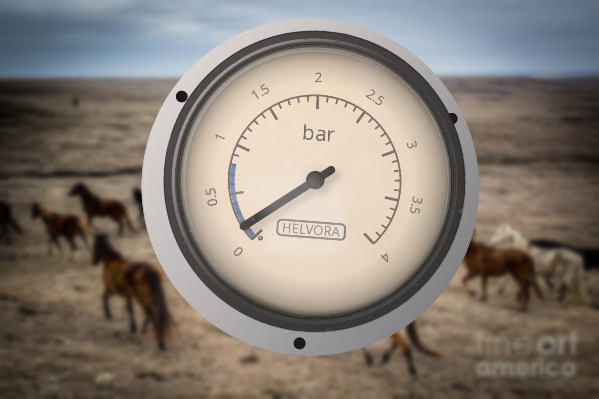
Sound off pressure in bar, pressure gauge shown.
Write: 0.15 bar
